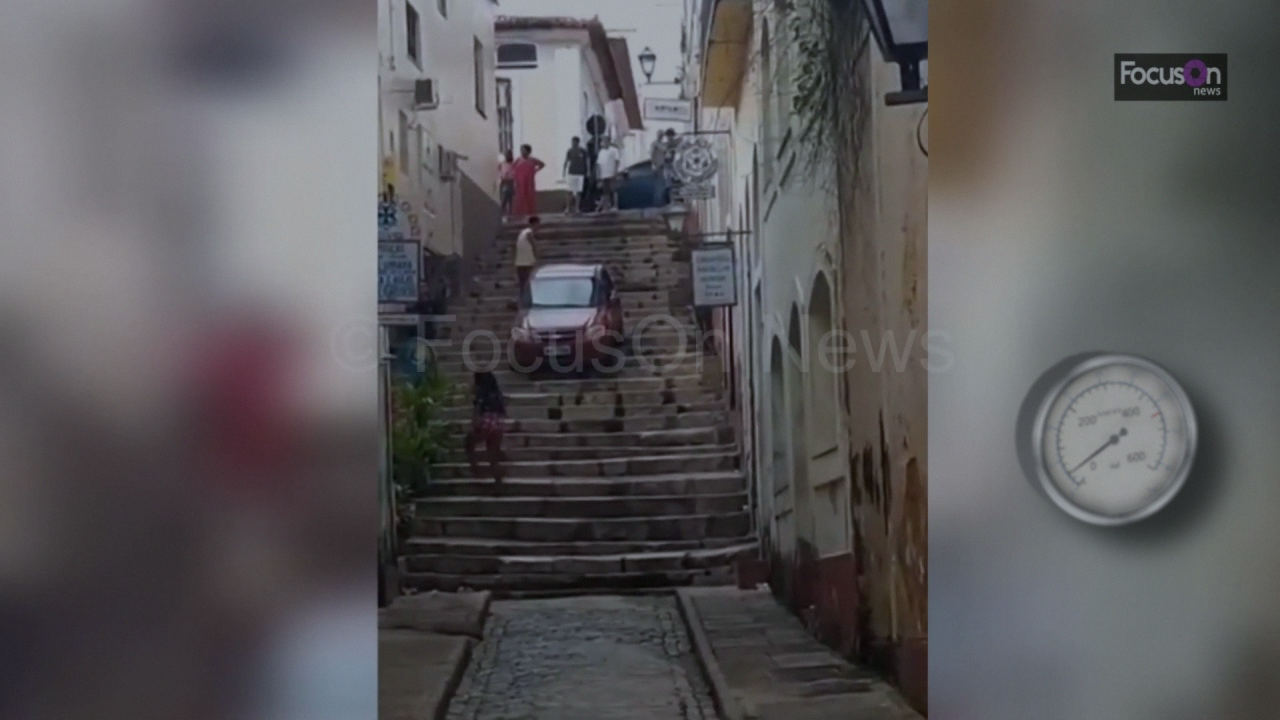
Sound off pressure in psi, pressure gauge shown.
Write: 40 psi
